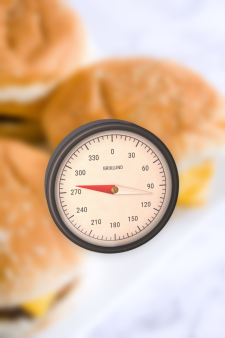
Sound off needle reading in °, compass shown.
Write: 280 °
